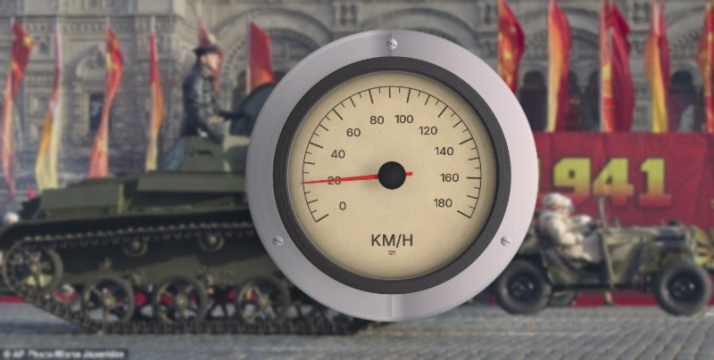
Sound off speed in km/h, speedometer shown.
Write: 20 km/h
